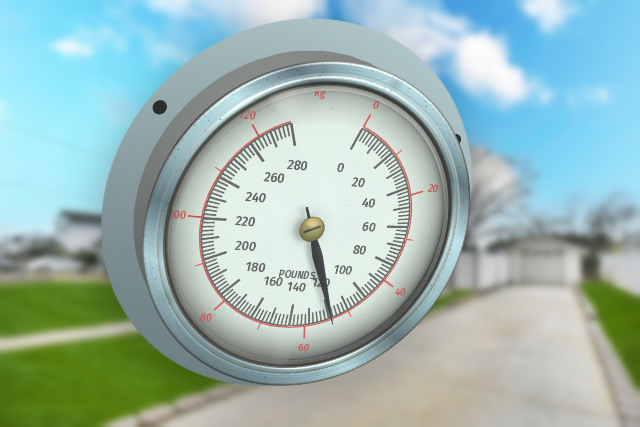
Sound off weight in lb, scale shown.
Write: 120 lb
